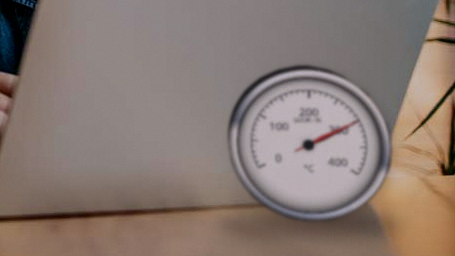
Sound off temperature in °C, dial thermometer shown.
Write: 300 °C
